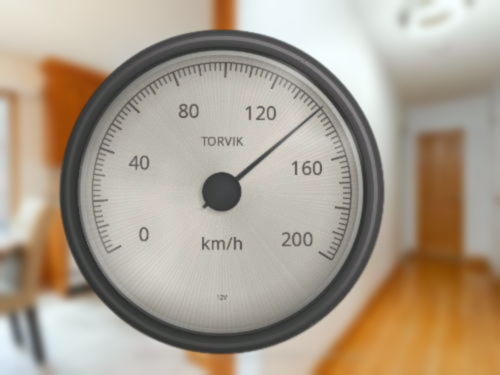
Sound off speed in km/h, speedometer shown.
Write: 140 km/h
